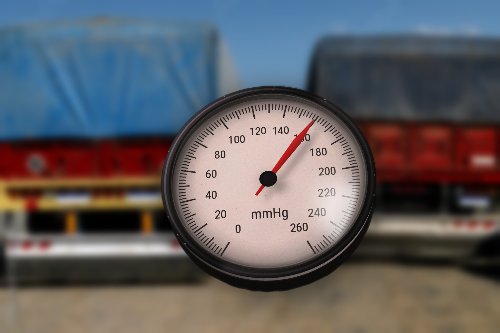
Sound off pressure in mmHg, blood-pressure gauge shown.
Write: 160 mmHg
